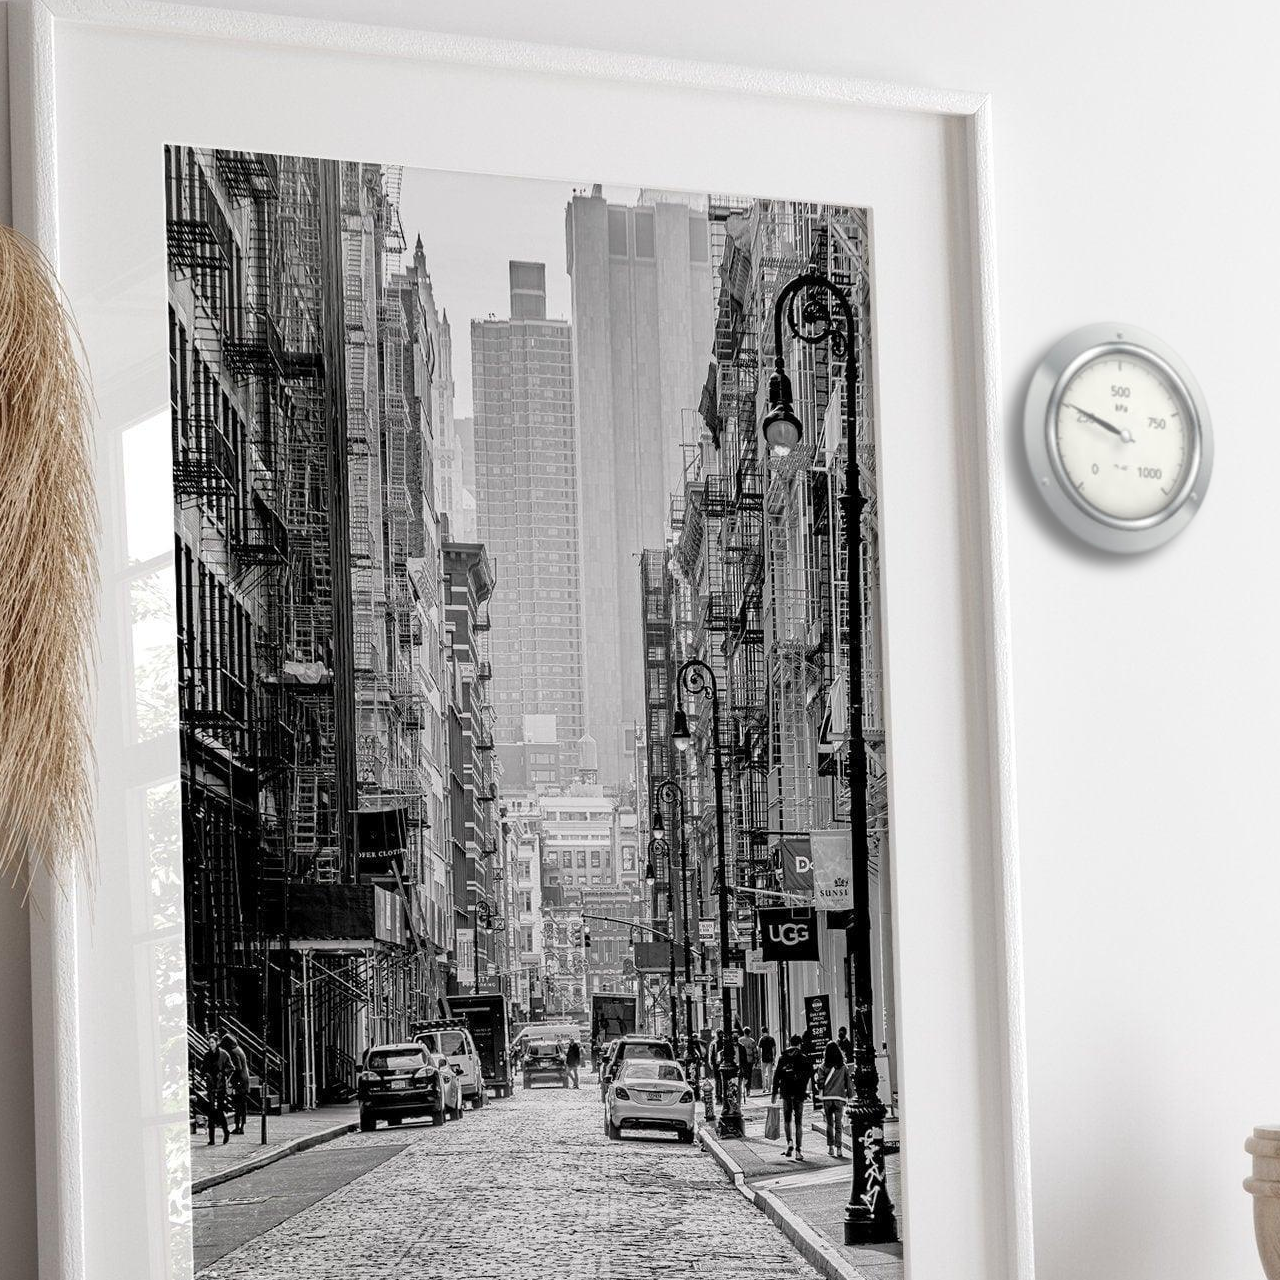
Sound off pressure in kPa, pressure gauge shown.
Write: 250 kPa
